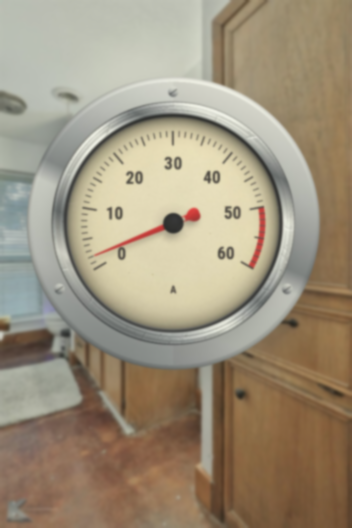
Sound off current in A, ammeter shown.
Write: 2 A
